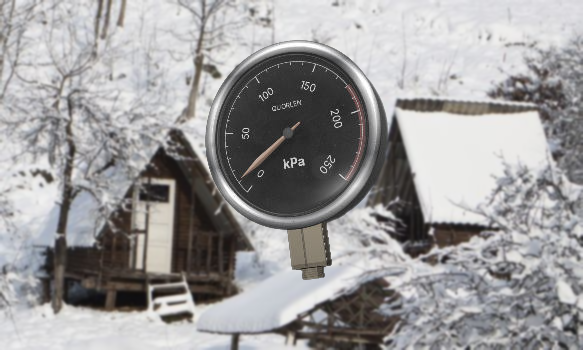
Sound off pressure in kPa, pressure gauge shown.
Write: 10 kPa
